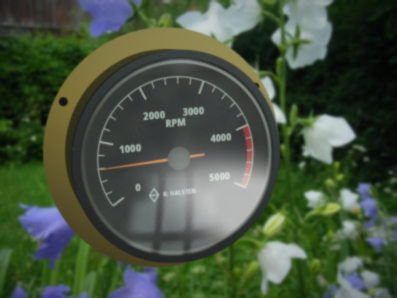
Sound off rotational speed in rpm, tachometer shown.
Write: 600 rpm
